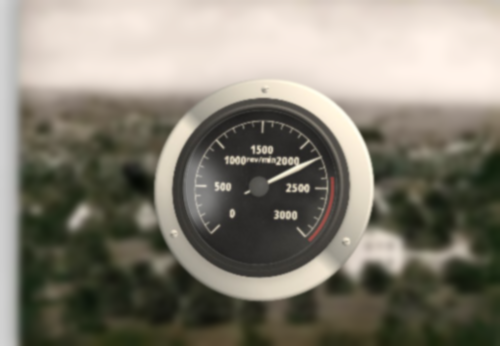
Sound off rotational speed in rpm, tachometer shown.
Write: 2200 rpm
